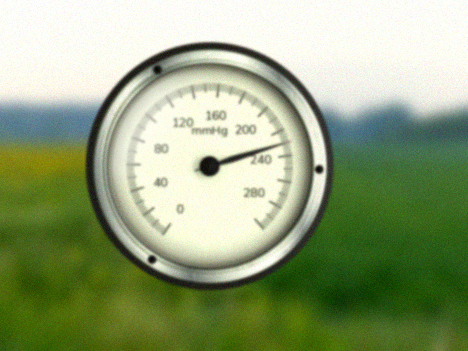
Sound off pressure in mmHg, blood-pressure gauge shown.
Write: 230 mmHg
